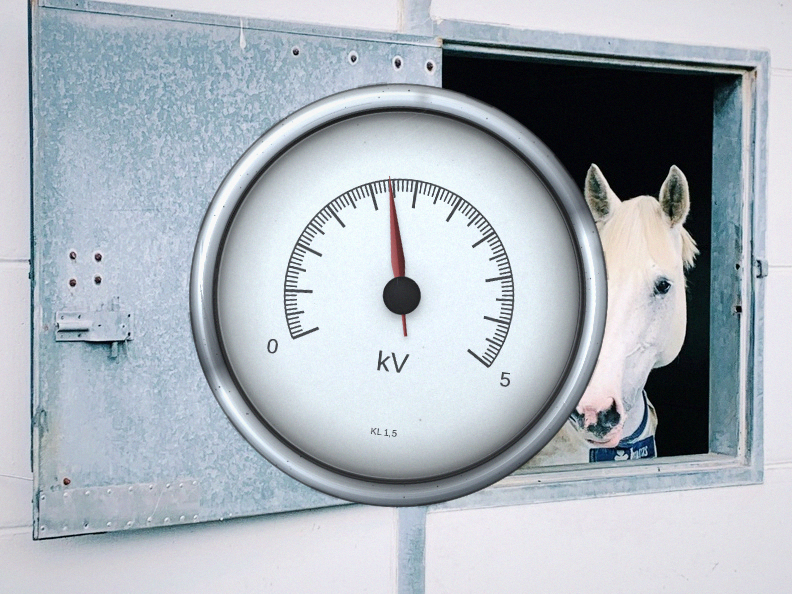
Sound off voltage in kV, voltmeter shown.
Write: 2.2 kV
